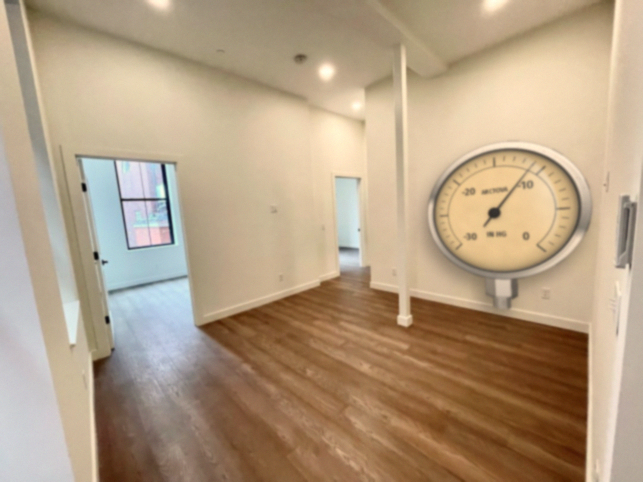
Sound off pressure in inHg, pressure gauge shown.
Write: -11 inHg
